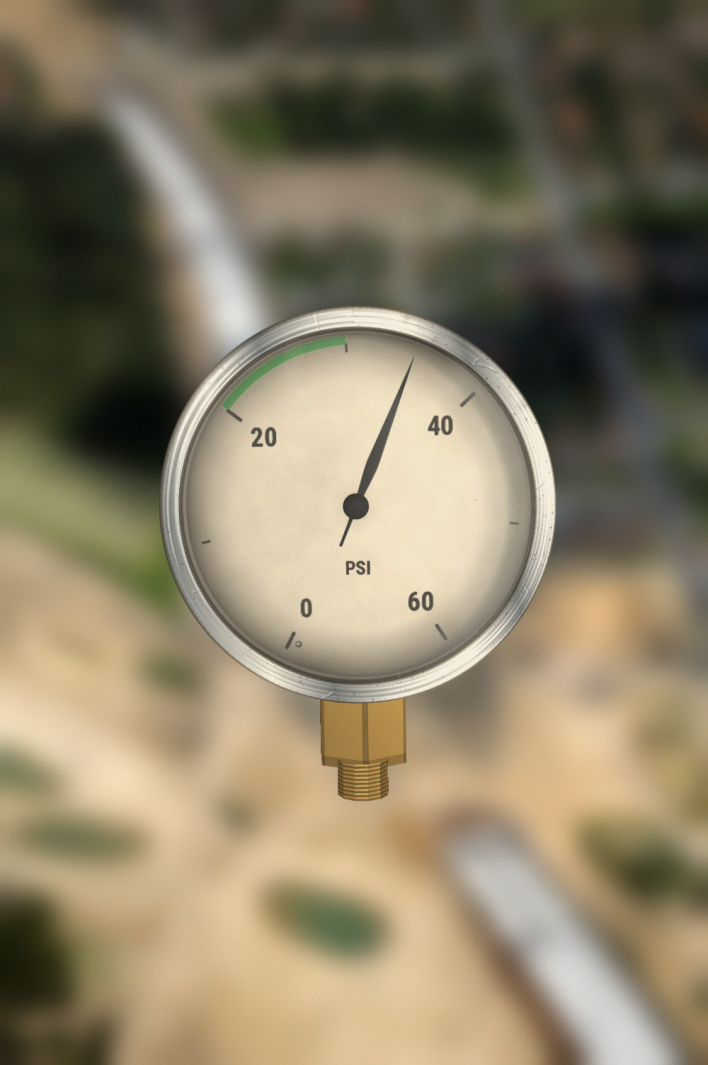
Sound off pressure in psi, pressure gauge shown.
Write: 35 psi
